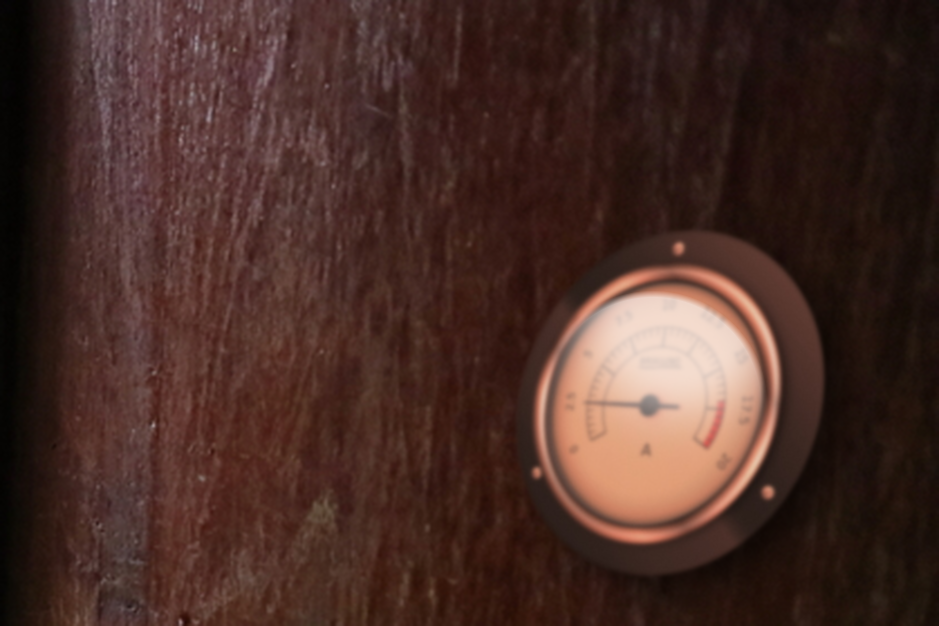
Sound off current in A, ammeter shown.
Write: 2.5 A
